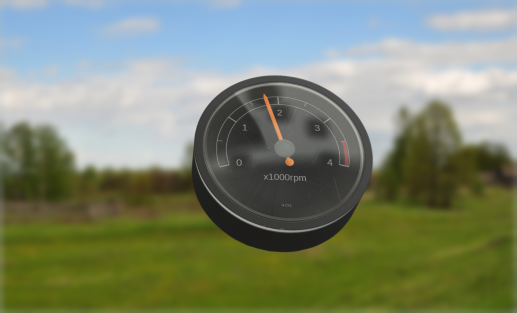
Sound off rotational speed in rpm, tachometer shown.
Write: 1750 rpm
